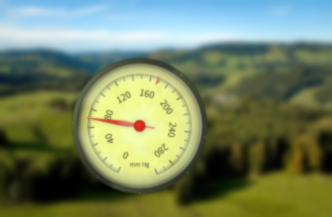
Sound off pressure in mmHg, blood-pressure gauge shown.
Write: 70 mmHg
